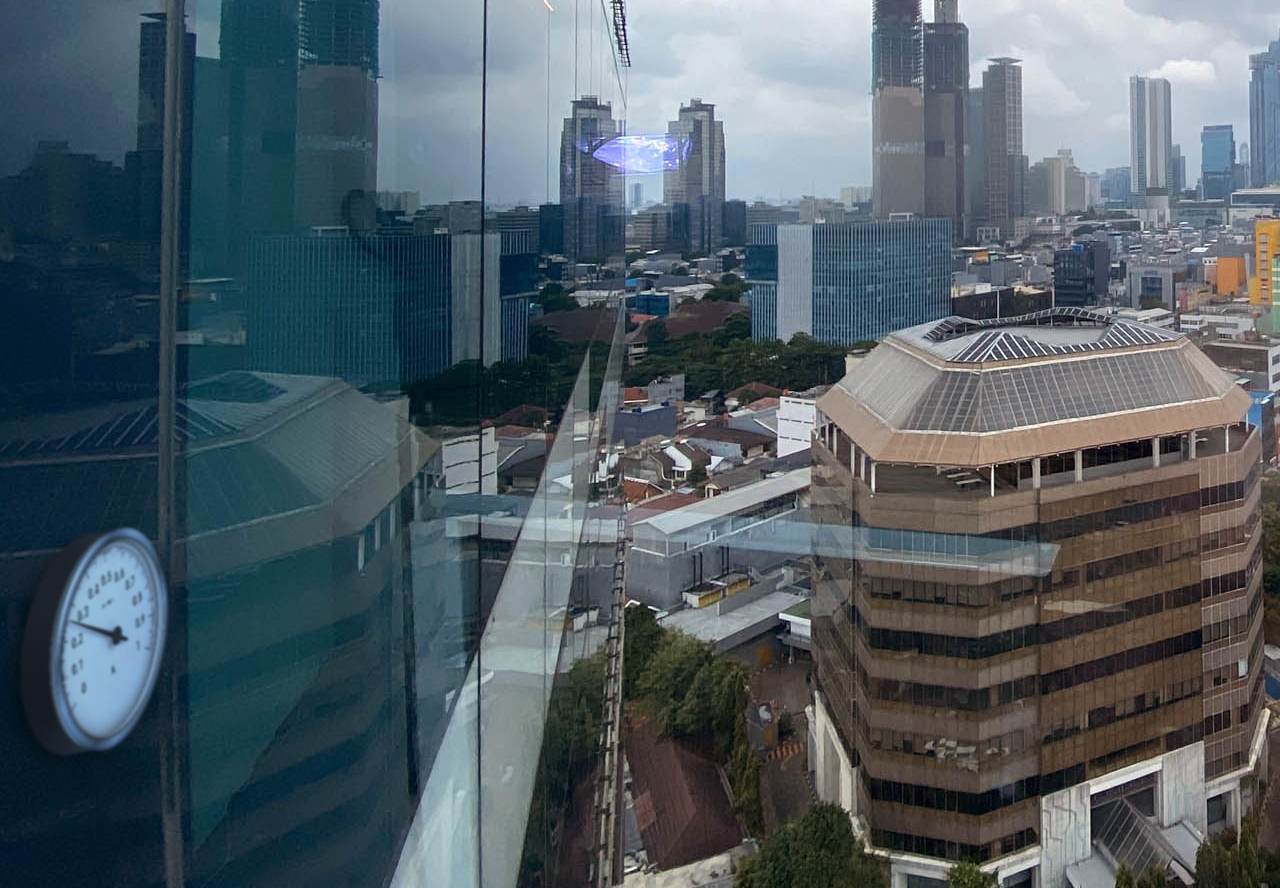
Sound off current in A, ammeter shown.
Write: 0.25 A
